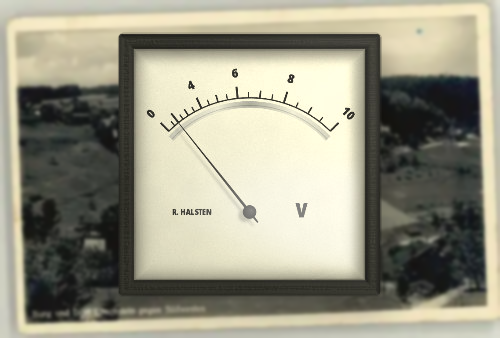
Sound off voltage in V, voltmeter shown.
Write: 2 V
